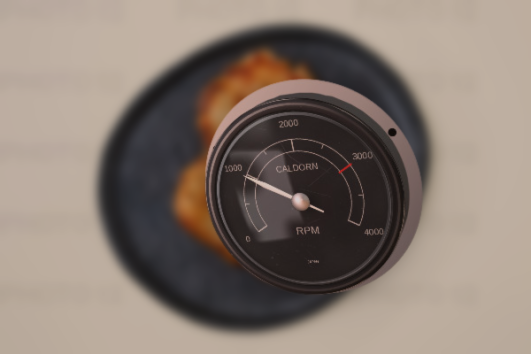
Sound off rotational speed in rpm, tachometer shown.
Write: 1000 rpm
